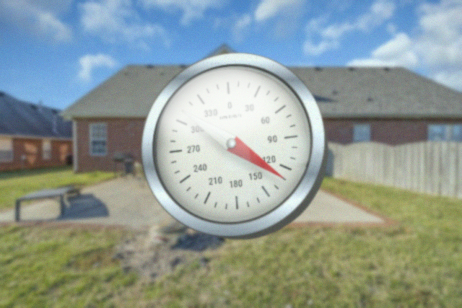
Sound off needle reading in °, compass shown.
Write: 130 °
